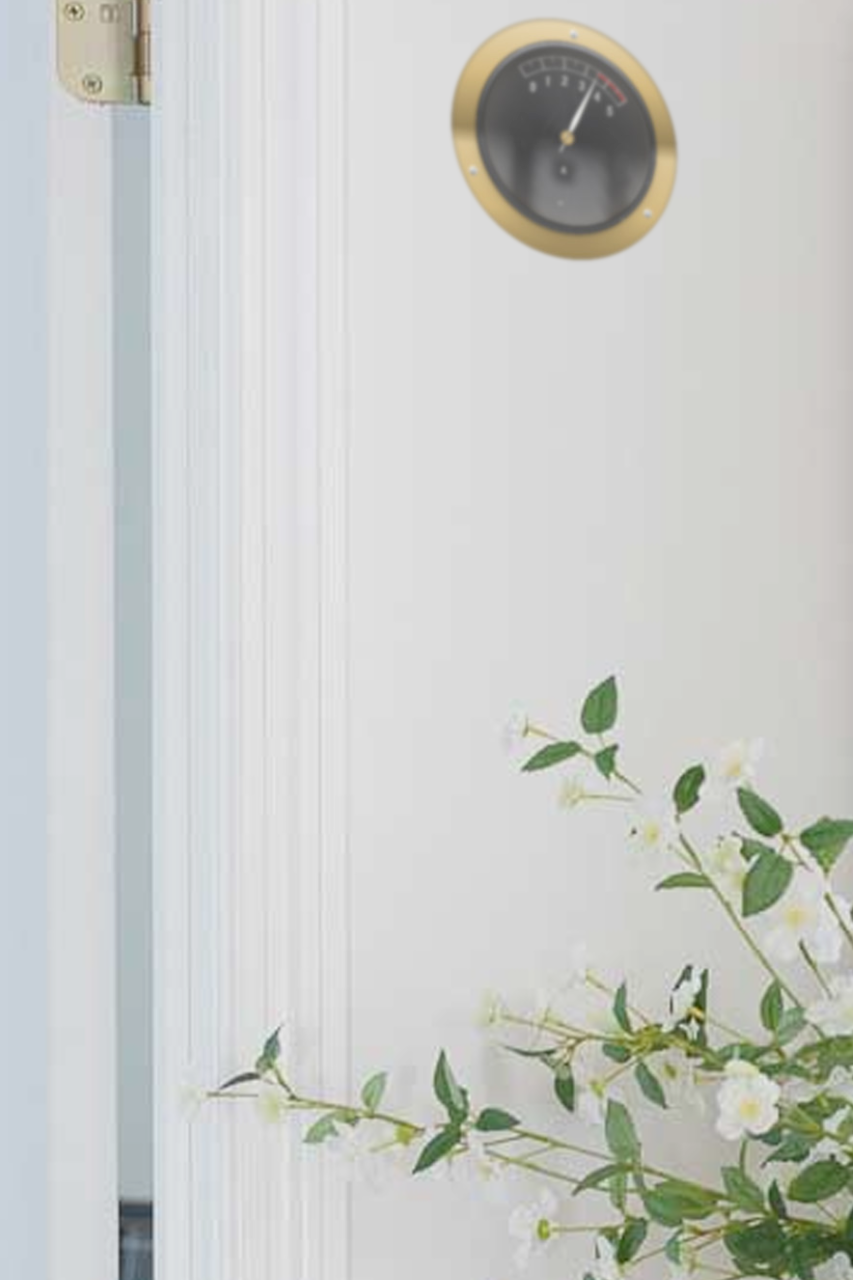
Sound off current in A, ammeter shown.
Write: 3.5 A
